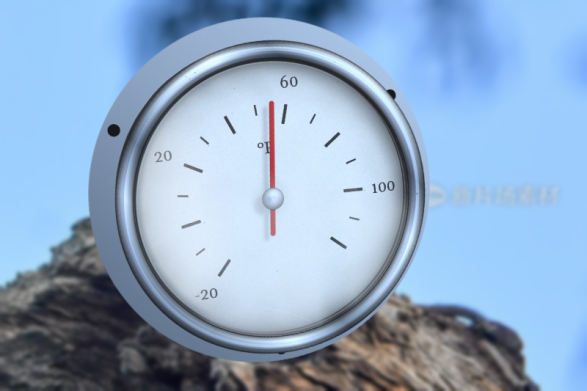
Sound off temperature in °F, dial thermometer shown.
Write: 55 °F
